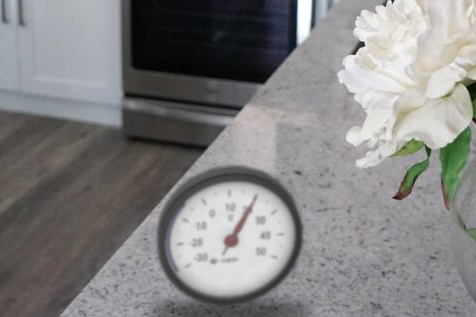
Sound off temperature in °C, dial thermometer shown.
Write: 20 °C
